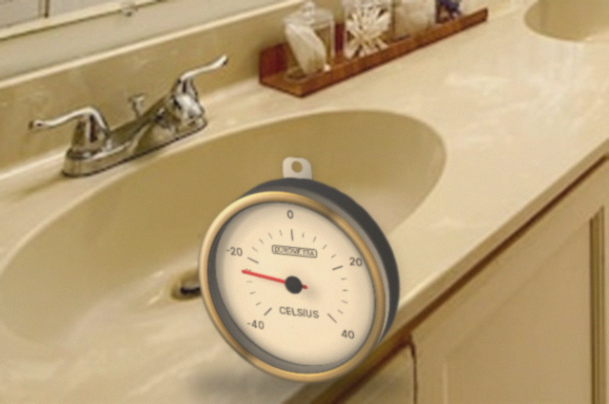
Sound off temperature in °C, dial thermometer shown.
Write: -24 °C
